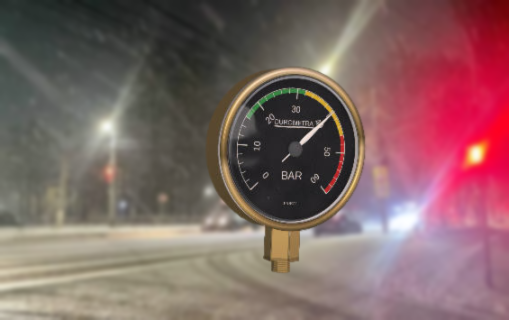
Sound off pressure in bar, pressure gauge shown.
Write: 40 bar
